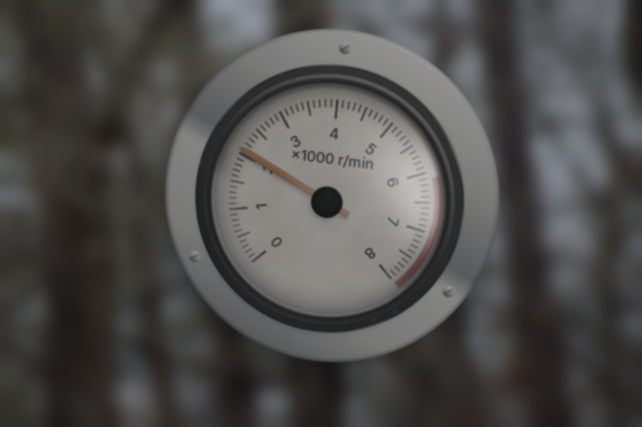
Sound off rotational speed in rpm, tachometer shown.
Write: 2100 rpm
